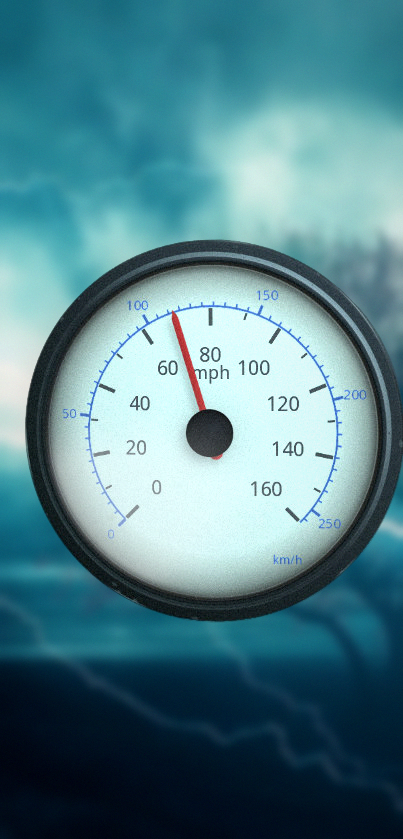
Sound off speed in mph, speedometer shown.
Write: 70 mph
